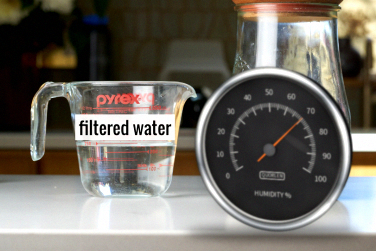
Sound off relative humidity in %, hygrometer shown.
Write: 70 %
